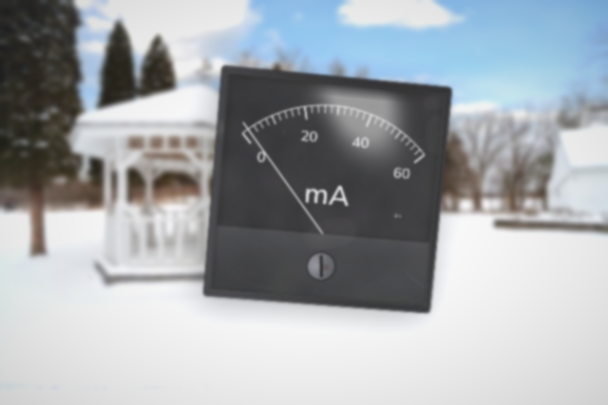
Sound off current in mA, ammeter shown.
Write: 2 mA
